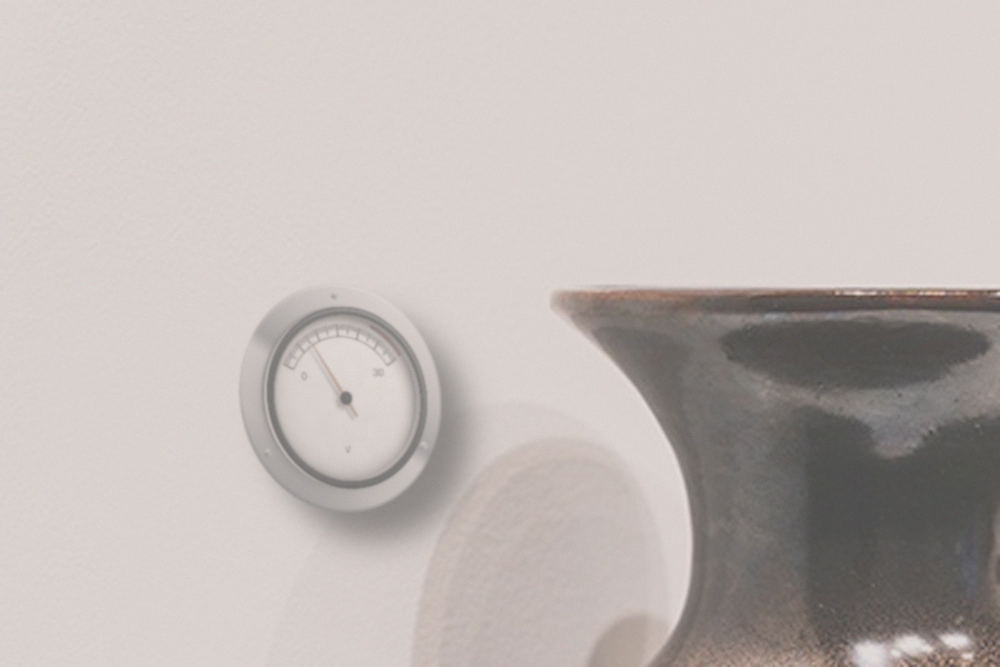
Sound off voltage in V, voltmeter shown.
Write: 7.5 V
